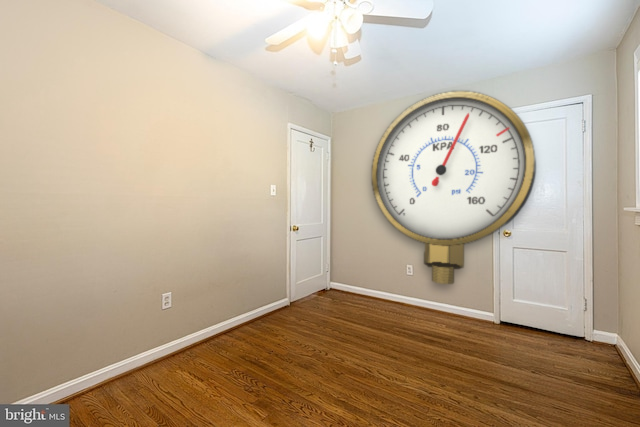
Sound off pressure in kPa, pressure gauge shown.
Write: 95 kPa
